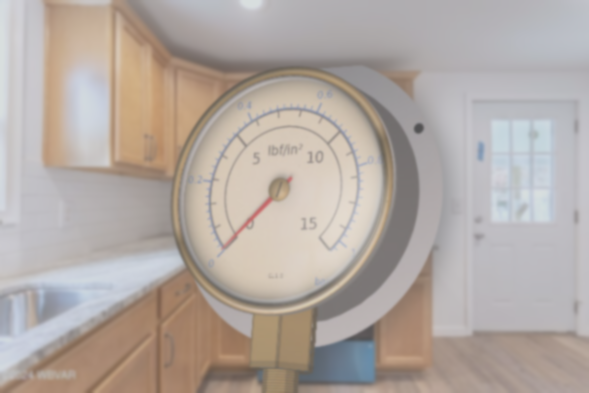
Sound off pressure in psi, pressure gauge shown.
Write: 0 psi
